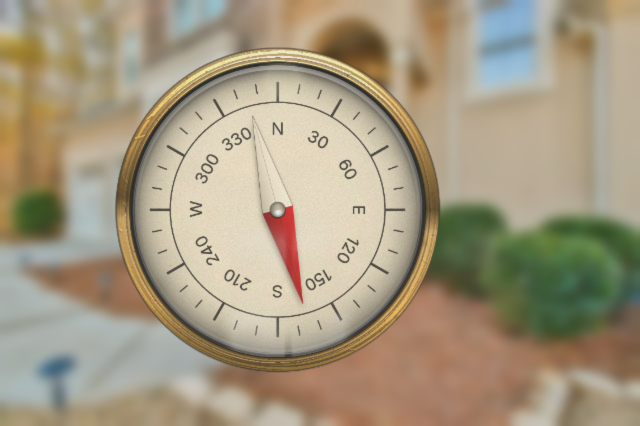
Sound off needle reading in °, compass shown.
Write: 165 °
